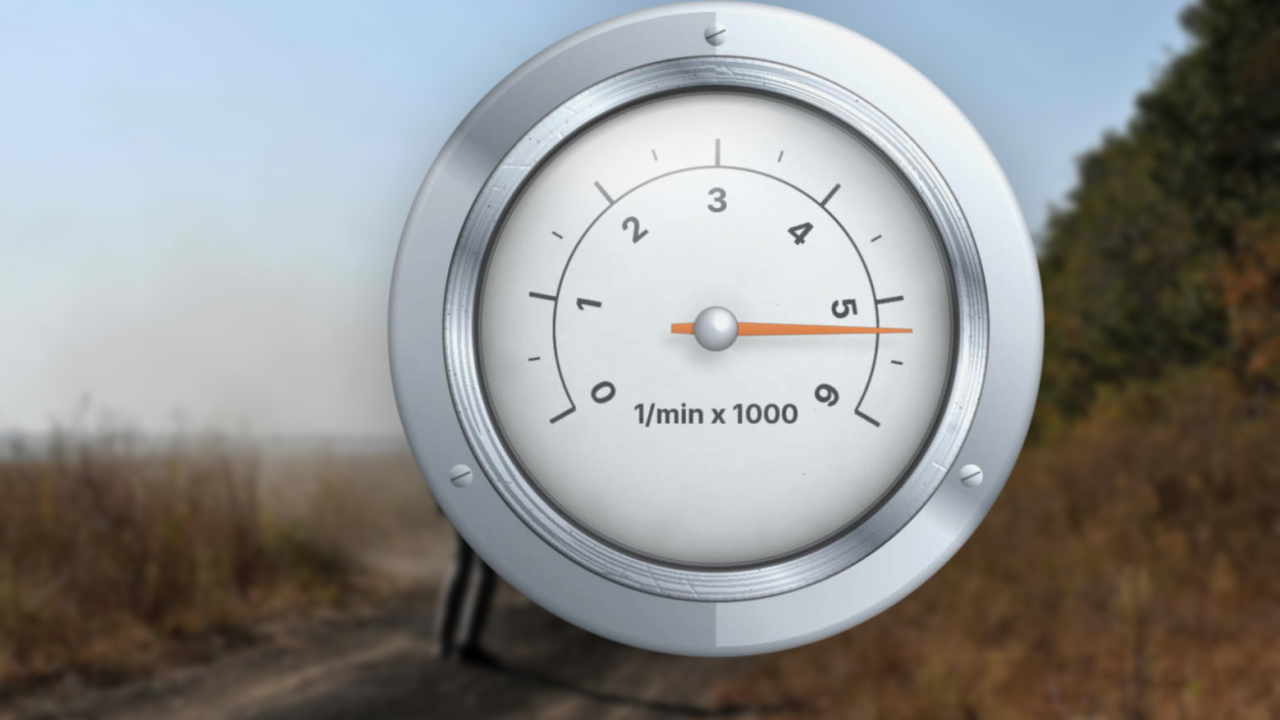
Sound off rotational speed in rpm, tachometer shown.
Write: 5250 rpm
